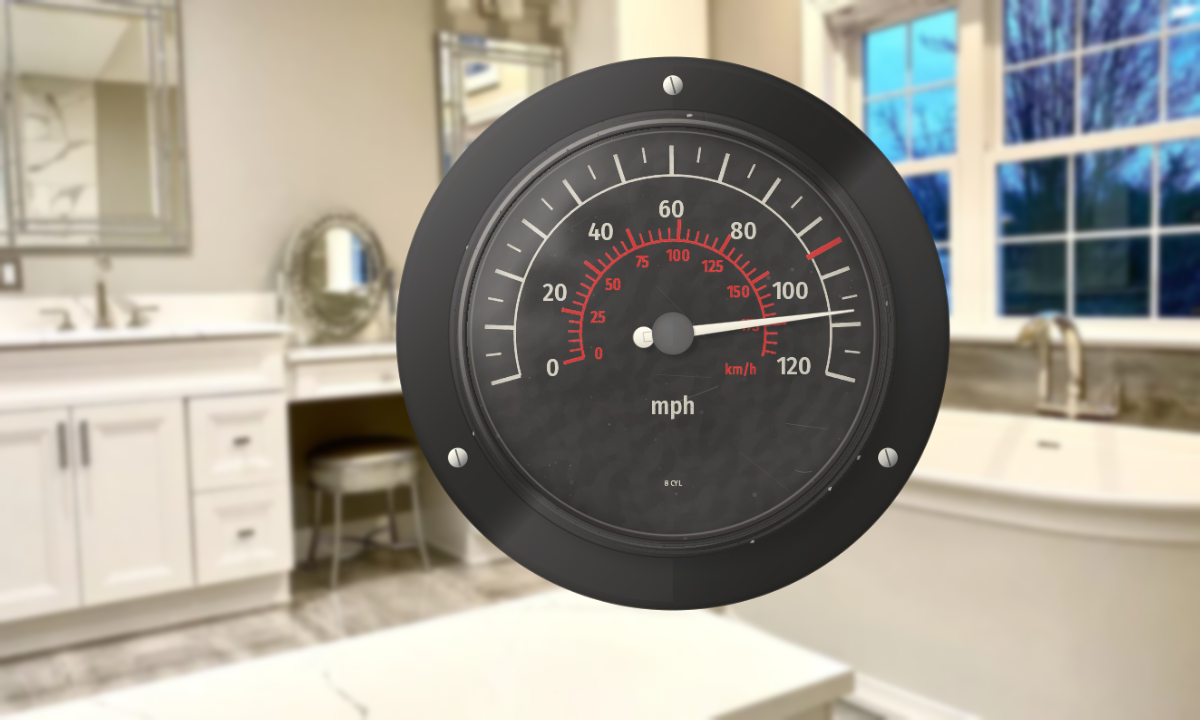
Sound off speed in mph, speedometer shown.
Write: 107.5 mph
